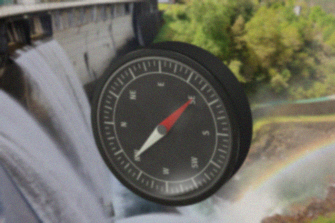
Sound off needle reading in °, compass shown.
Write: 135 °
